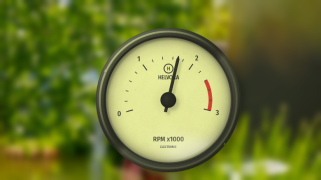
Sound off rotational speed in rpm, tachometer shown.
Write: 1700 rpm
